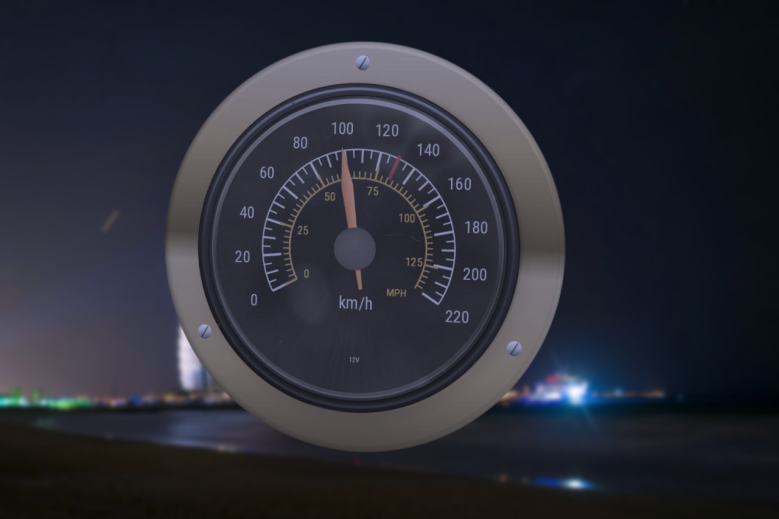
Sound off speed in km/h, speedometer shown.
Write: 100 km/h
